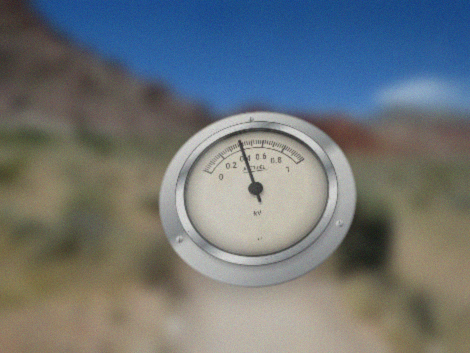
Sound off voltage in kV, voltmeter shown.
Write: 0.4 kV
